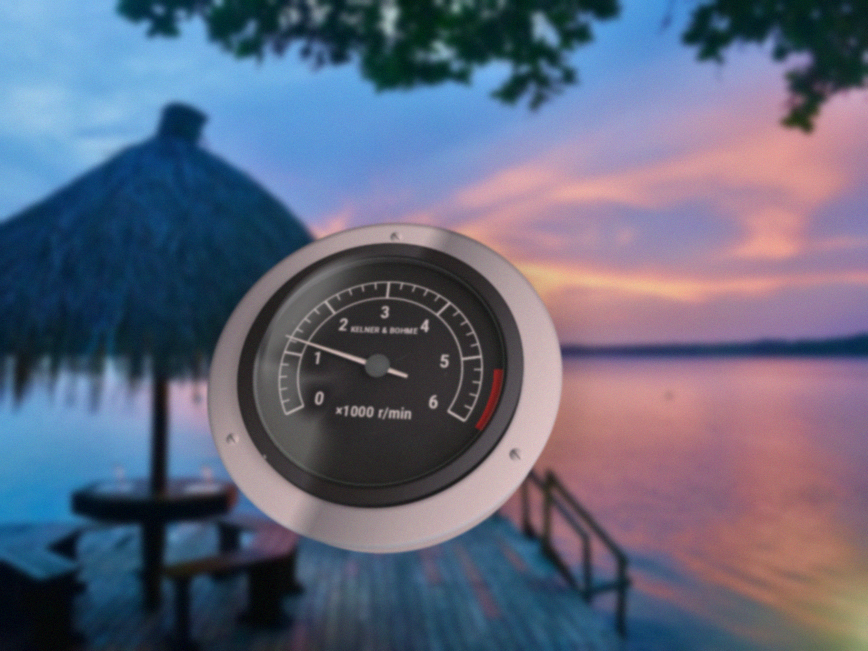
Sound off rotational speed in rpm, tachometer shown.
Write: 1200 rpm
